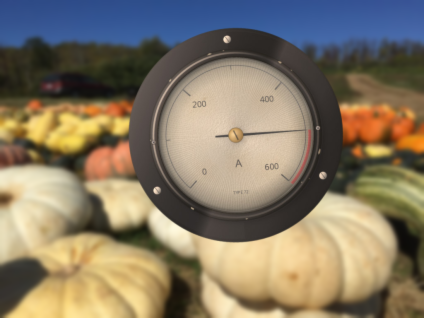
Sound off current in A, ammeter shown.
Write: 500 A
